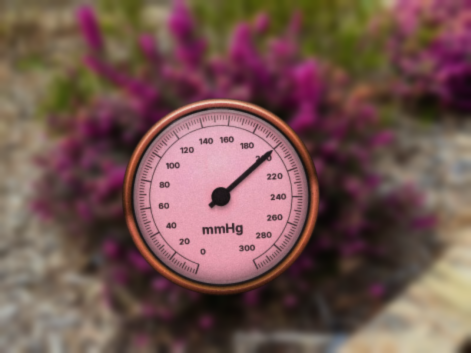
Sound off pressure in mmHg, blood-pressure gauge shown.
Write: 200 mmHg
